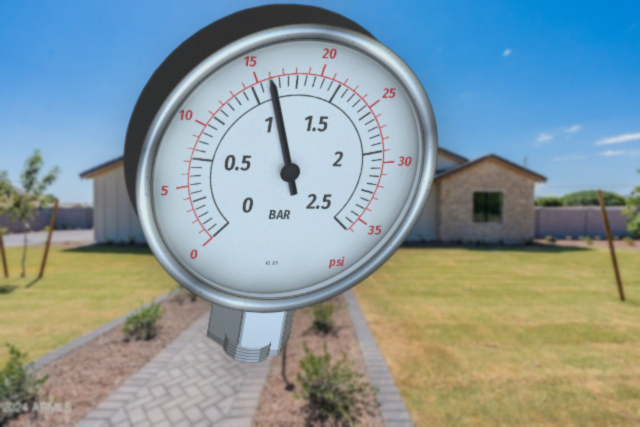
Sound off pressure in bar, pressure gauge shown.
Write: 1.1 bar
